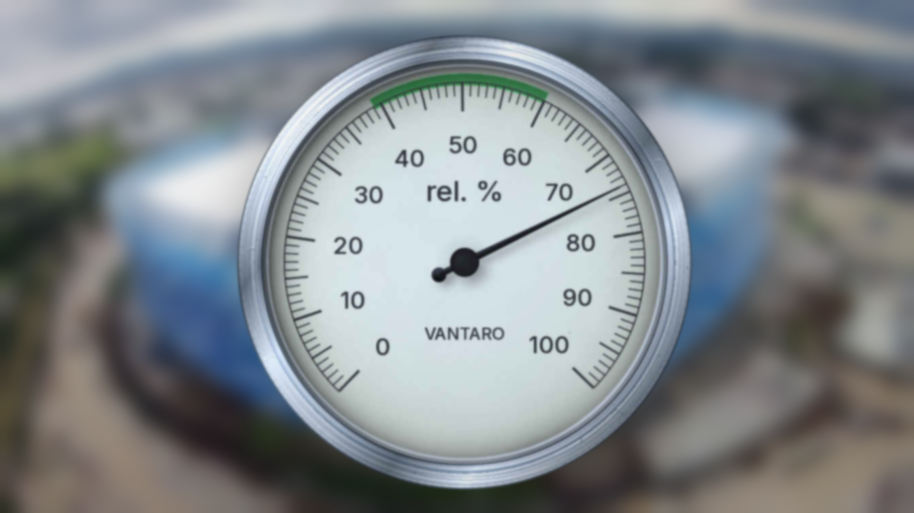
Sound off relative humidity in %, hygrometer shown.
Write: 74 %
